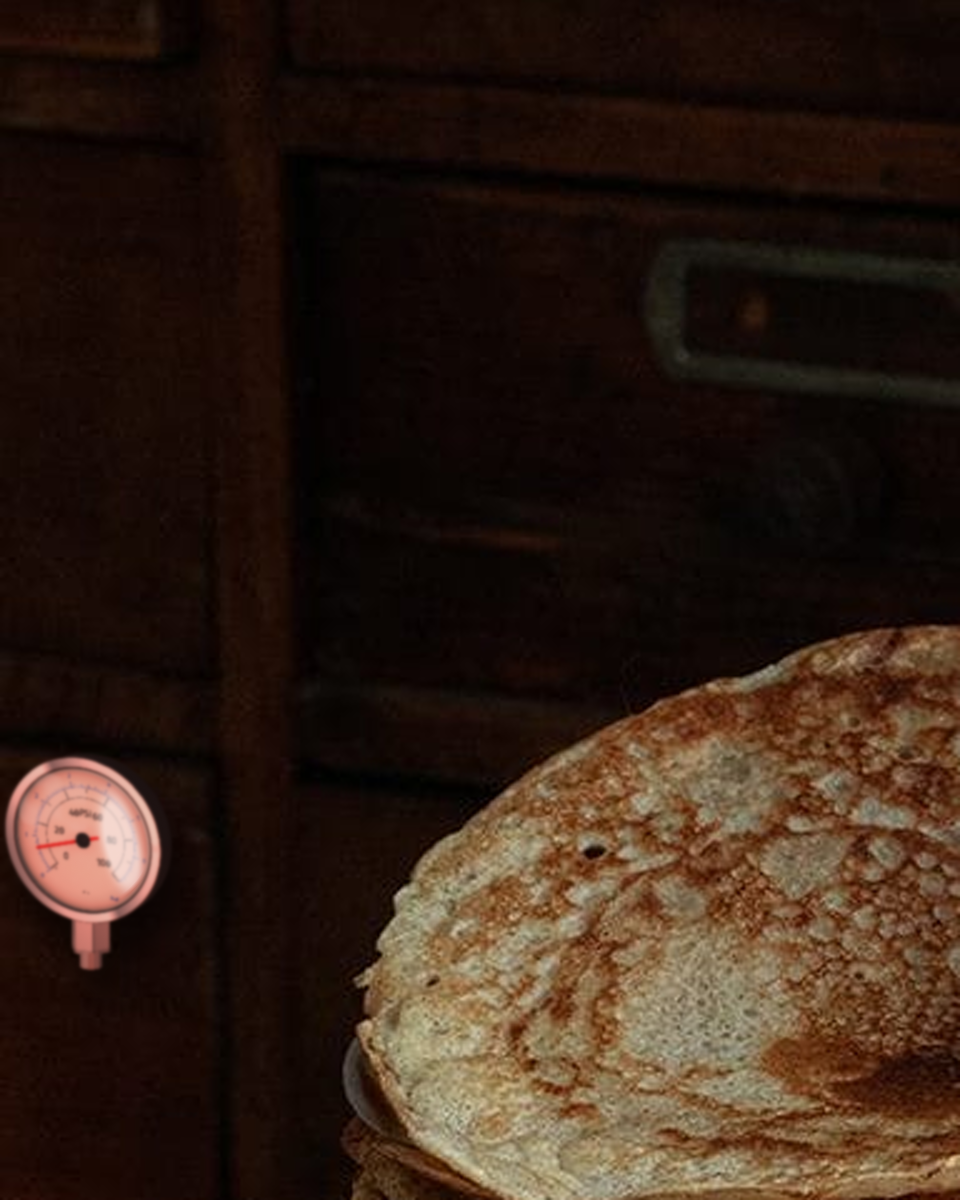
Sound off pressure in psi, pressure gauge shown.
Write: 10 psi
